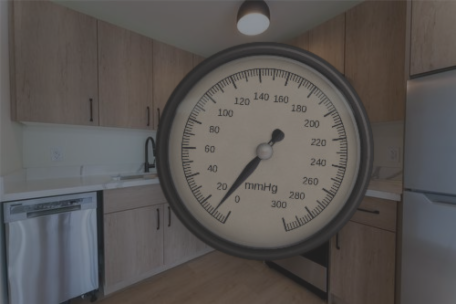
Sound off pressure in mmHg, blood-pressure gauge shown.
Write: 10 mmHg
